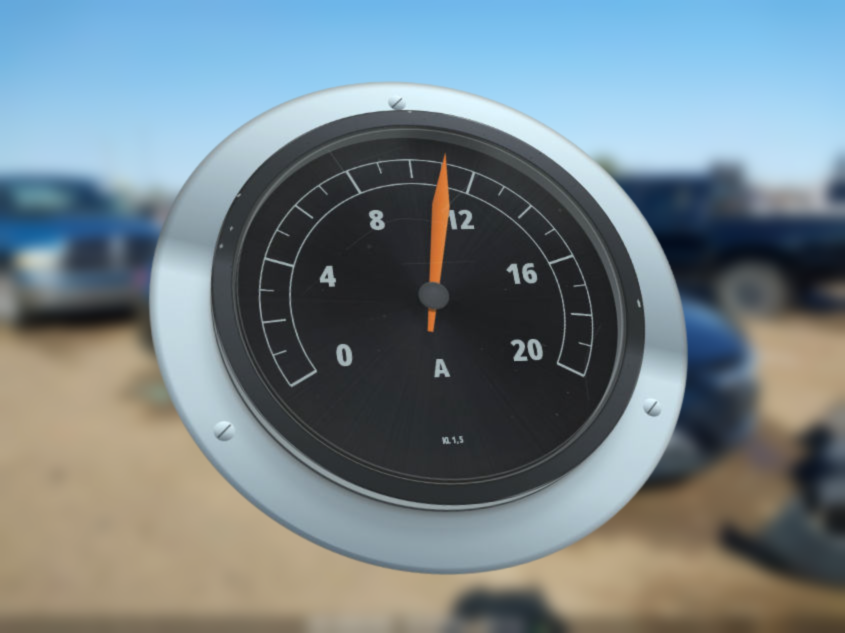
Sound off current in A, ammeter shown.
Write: 11 A
